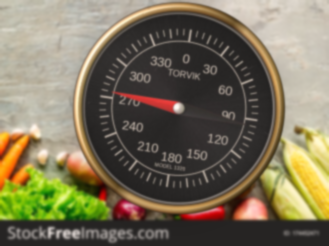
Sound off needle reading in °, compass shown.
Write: 275 °
